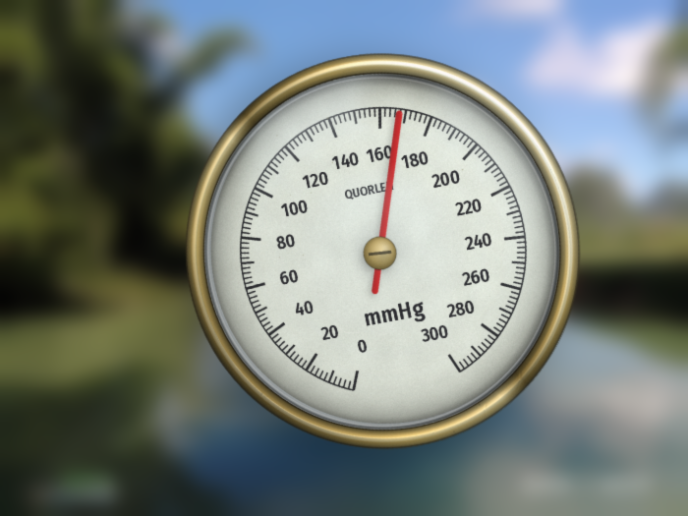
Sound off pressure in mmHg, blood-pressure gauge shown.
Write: 168 mmHg
